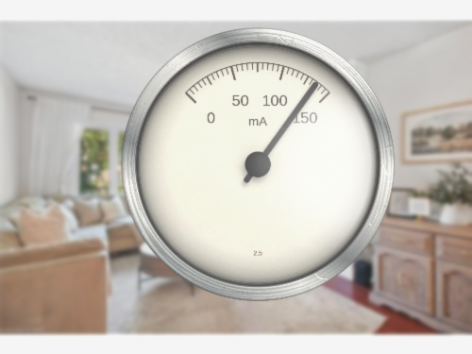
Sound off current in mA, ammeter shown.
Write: 135 mA
